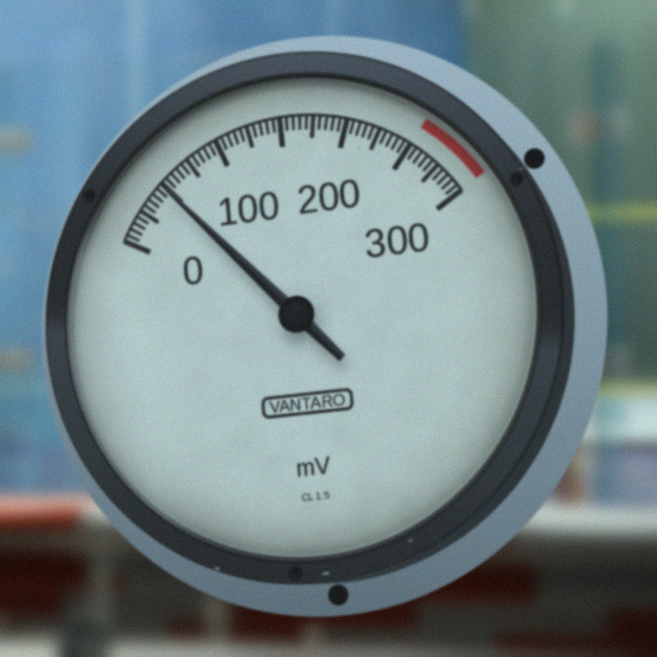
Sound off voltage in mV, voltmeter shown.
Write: 50 mV
